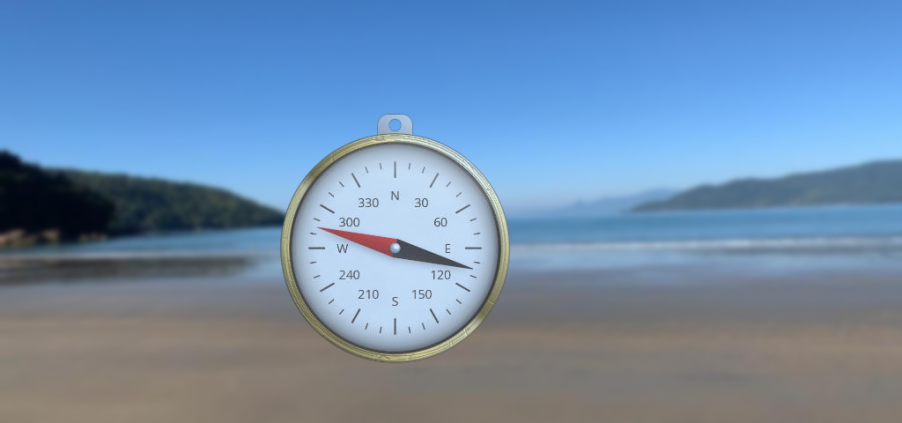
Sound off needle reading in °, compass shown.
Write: 285 °
